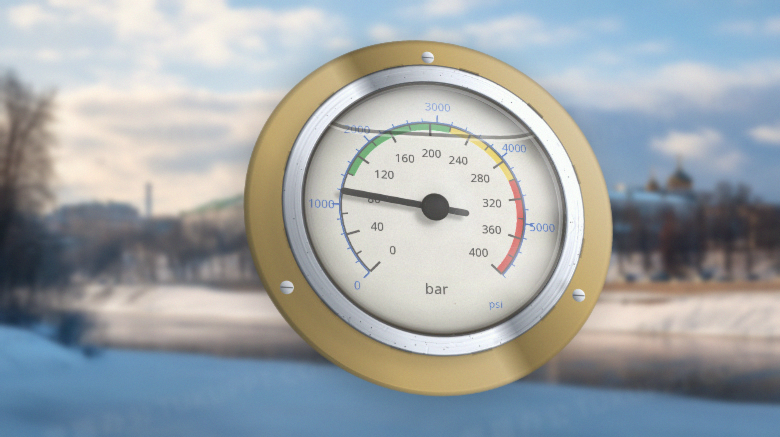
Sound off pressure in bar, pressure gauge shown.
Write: 80 bar
